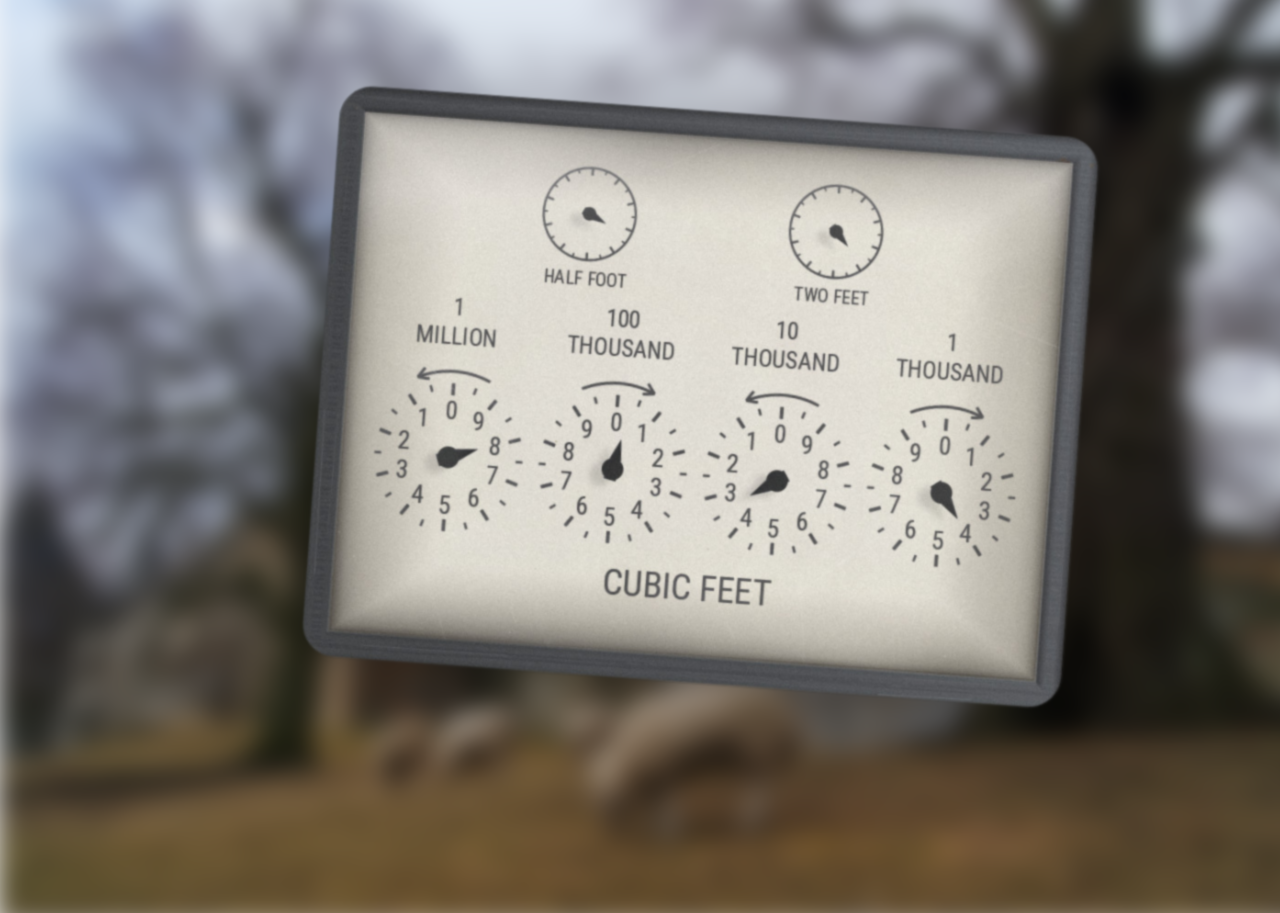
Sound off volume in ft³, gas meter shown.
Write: 803400 ft³
